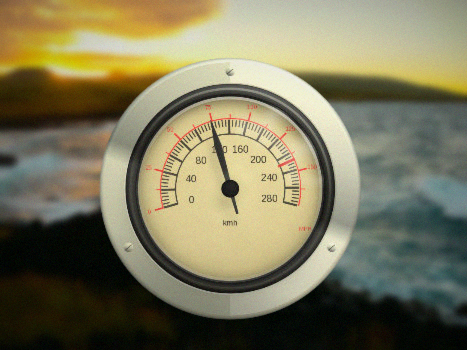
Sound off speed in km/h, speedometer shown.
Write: 120 km/h
